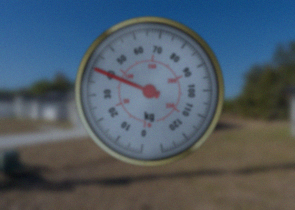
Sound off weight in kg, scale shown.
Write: 40 kg
